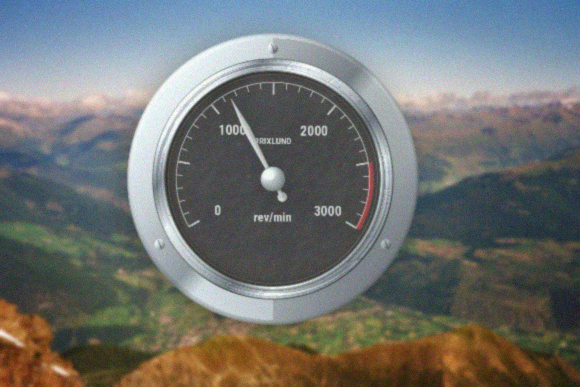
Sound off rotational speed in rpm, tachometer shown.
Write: 1150 rpm
